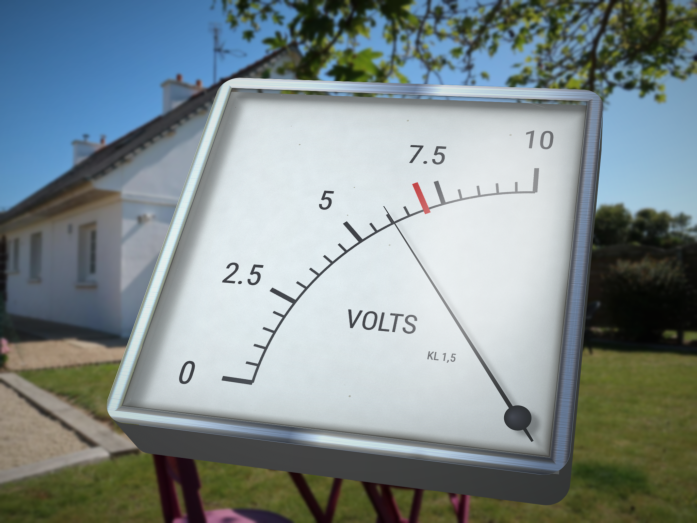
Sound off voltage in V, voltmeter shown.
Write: 6 V
